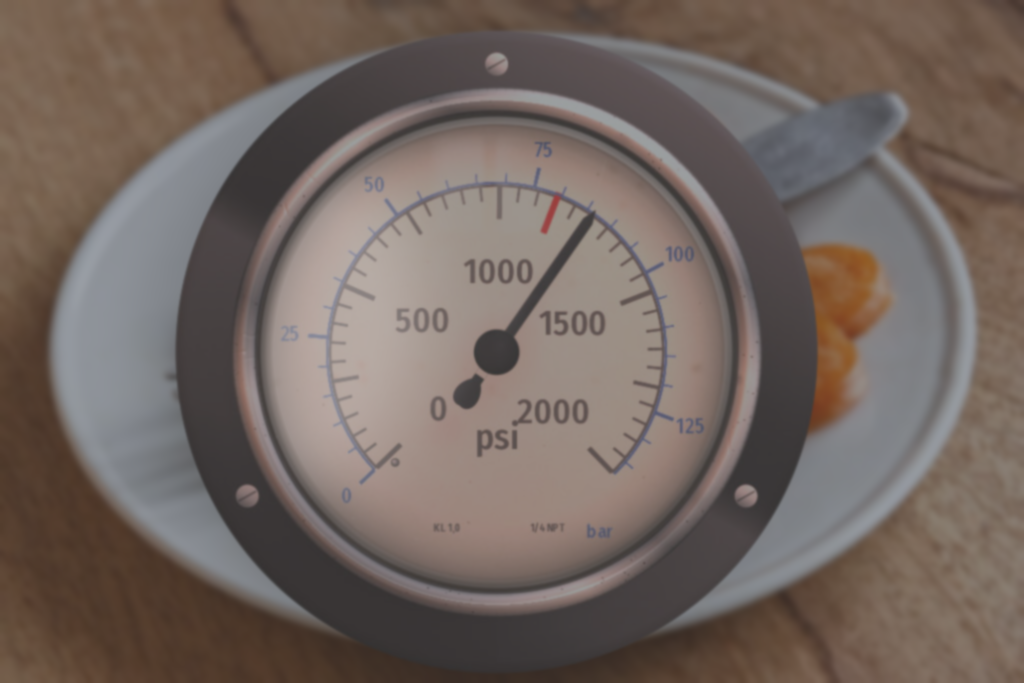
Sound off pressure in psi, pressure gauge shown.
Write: 1250 psi
